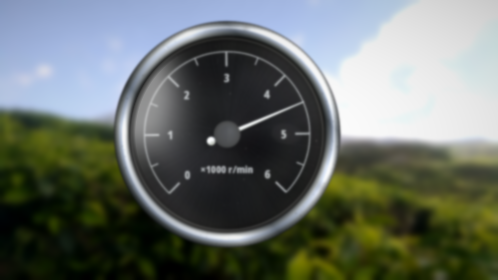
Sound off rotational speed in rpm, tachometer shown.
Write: 4500 rpm
